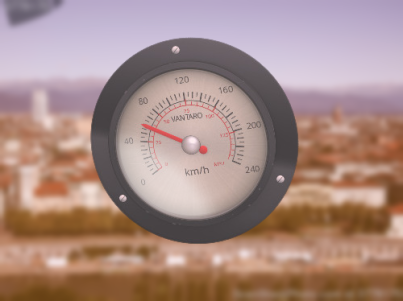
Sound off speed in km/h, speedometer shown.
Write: 60 km/h
